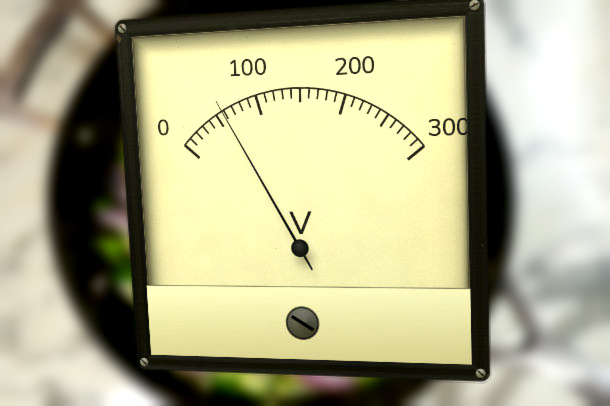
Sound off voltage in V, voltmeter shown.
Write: 60 V
